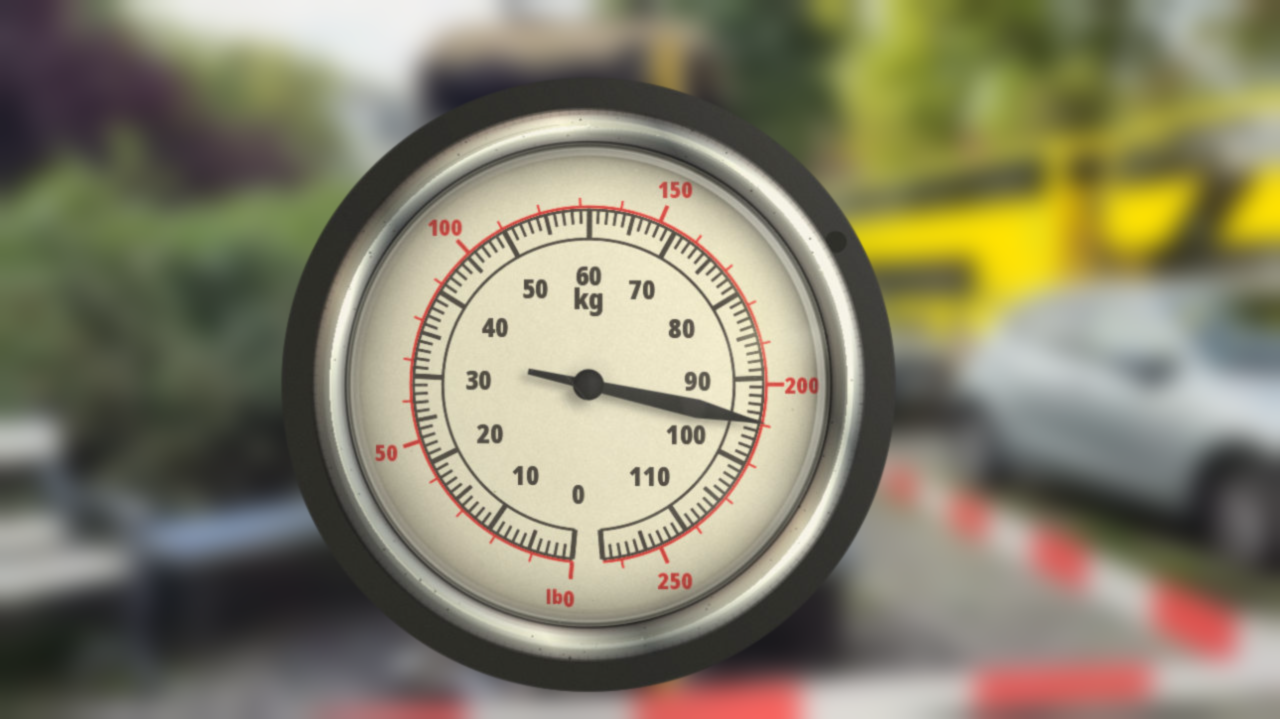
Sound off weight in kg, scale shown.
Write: 95 kg
